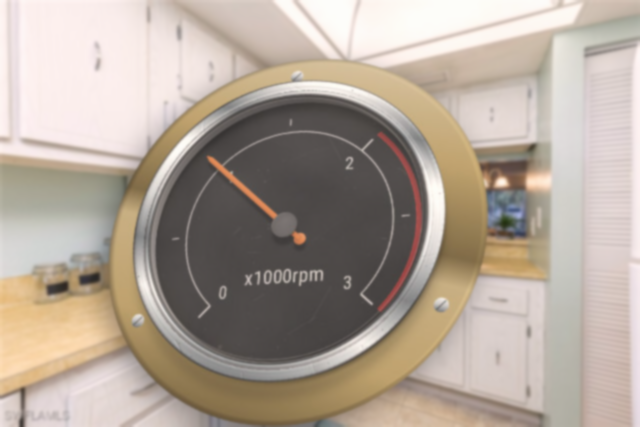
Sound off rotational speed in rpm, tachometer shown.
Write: 1000 rpm
